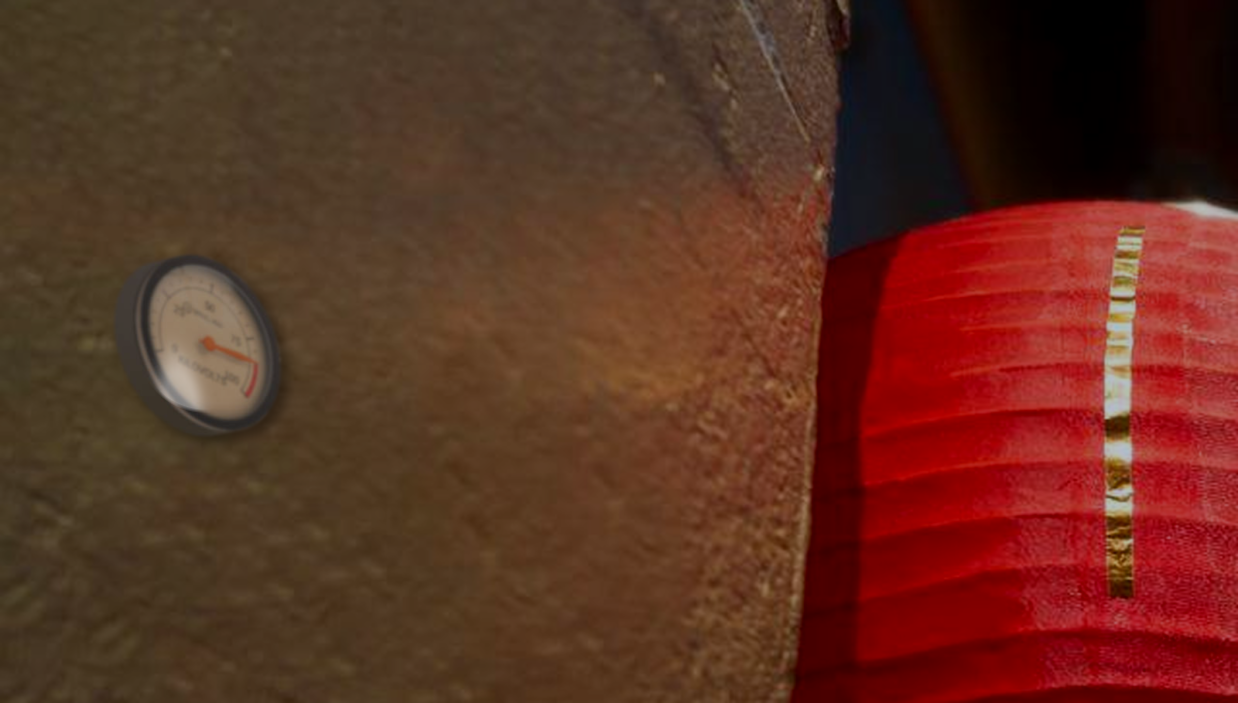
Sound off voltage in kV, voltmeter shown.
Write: 85 kV
